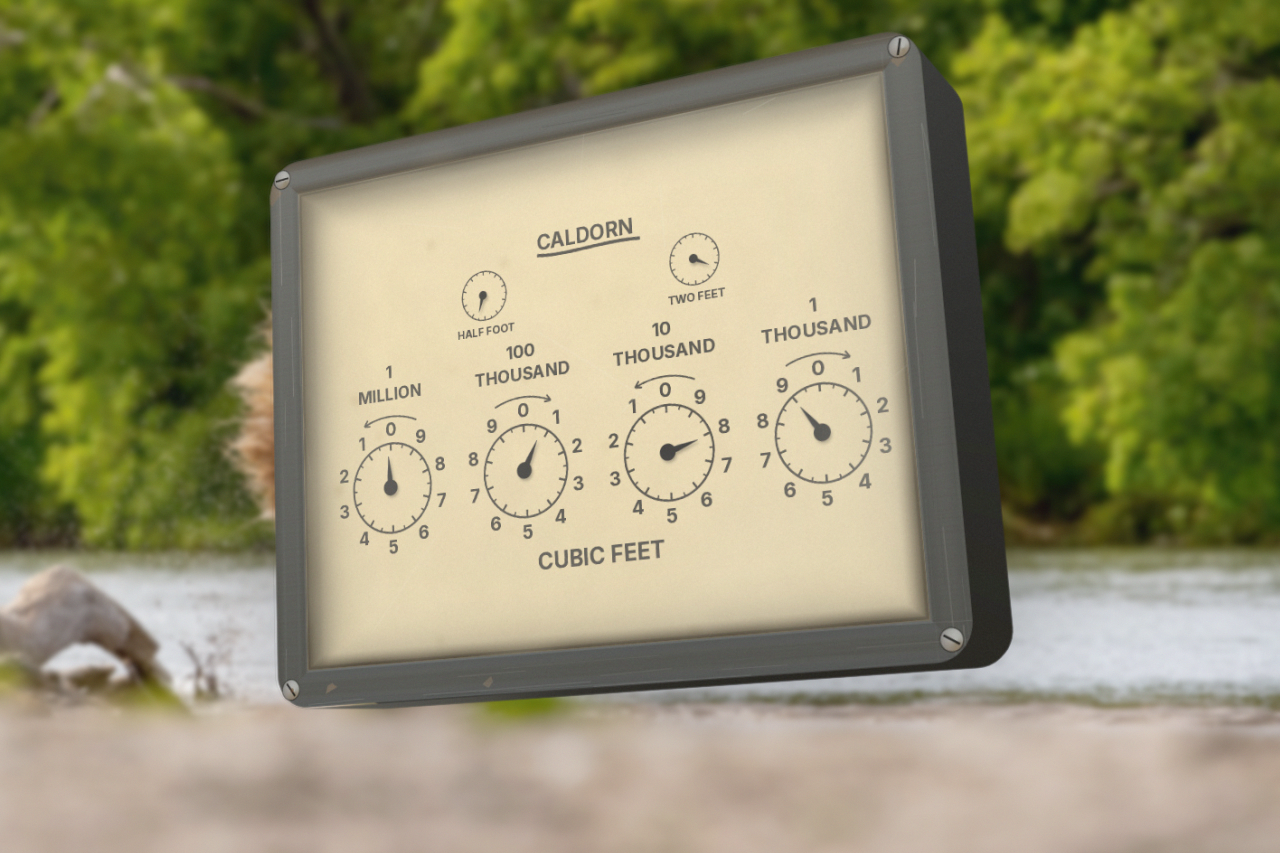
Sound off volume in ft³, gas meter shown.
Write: 7900 ft³
